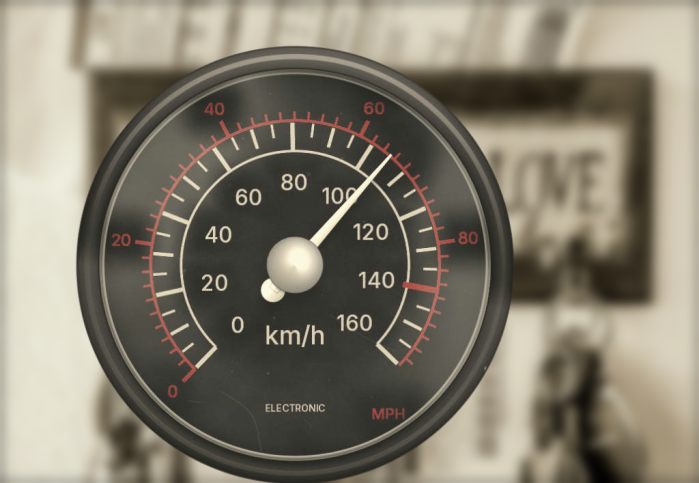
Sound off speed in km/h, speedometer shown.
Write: 105 km/h
